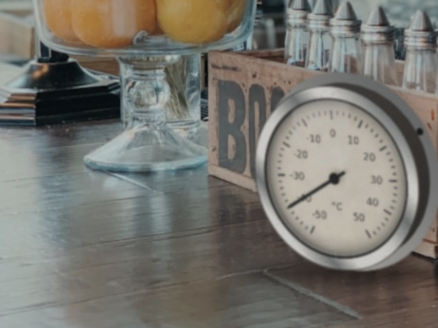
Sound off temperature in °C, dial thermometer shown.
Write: -40 °C
